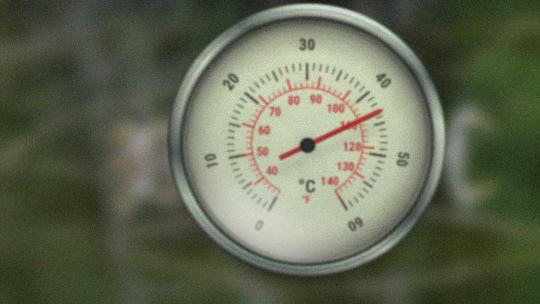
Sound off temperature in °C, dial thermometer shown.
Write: 43 °C
